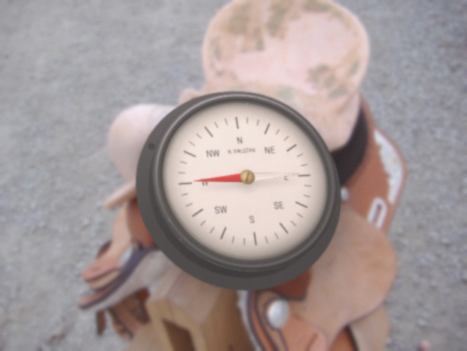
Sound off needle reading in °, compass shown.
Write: 270 °
